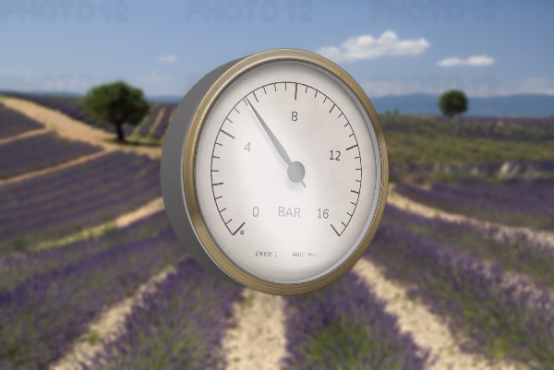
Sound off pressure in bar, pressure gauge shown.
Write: 5.5 bar
